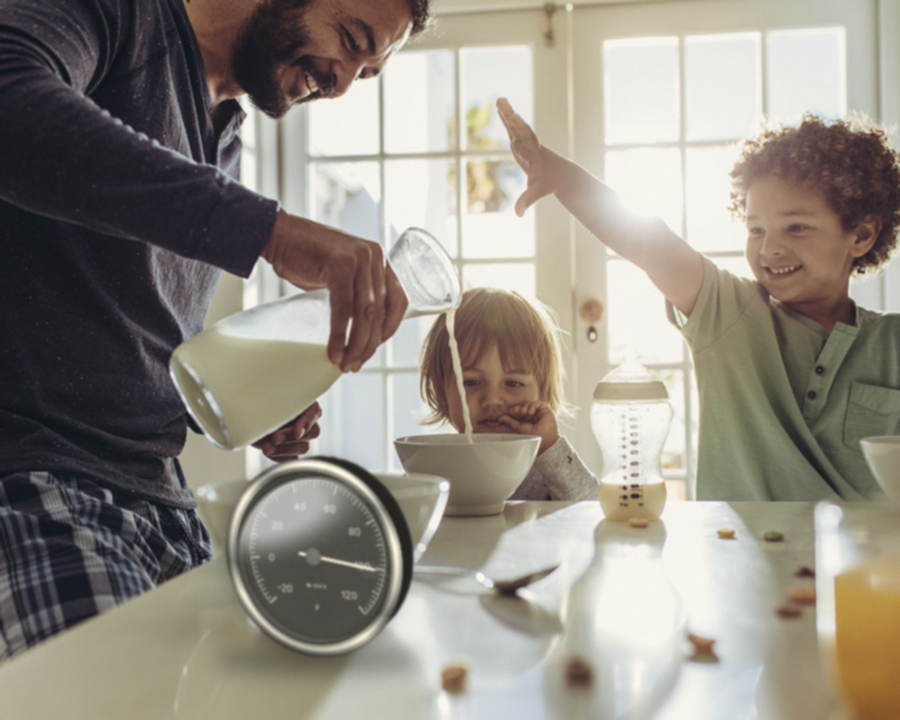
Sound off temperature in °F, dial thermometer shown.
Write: 100 °F
